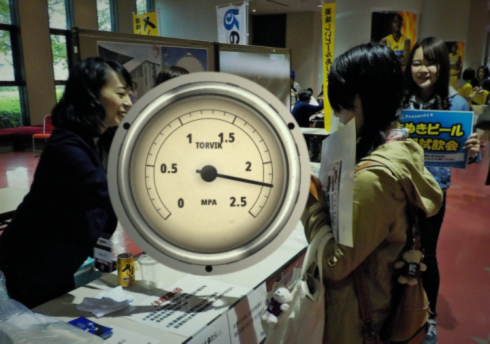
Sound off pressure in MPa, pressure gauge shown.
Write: 2.2 MPa
